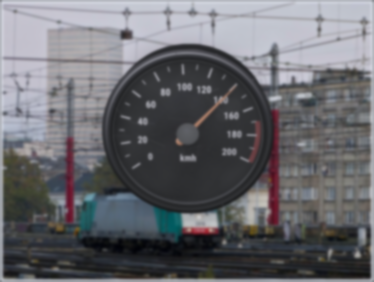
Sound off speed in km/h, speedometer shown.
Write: 140 km/h
